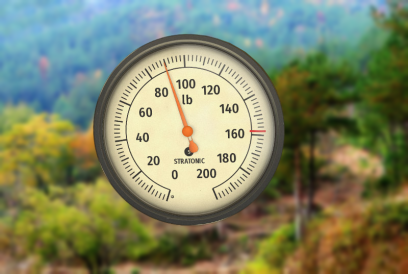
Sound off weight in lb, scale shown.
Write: 90 lb
